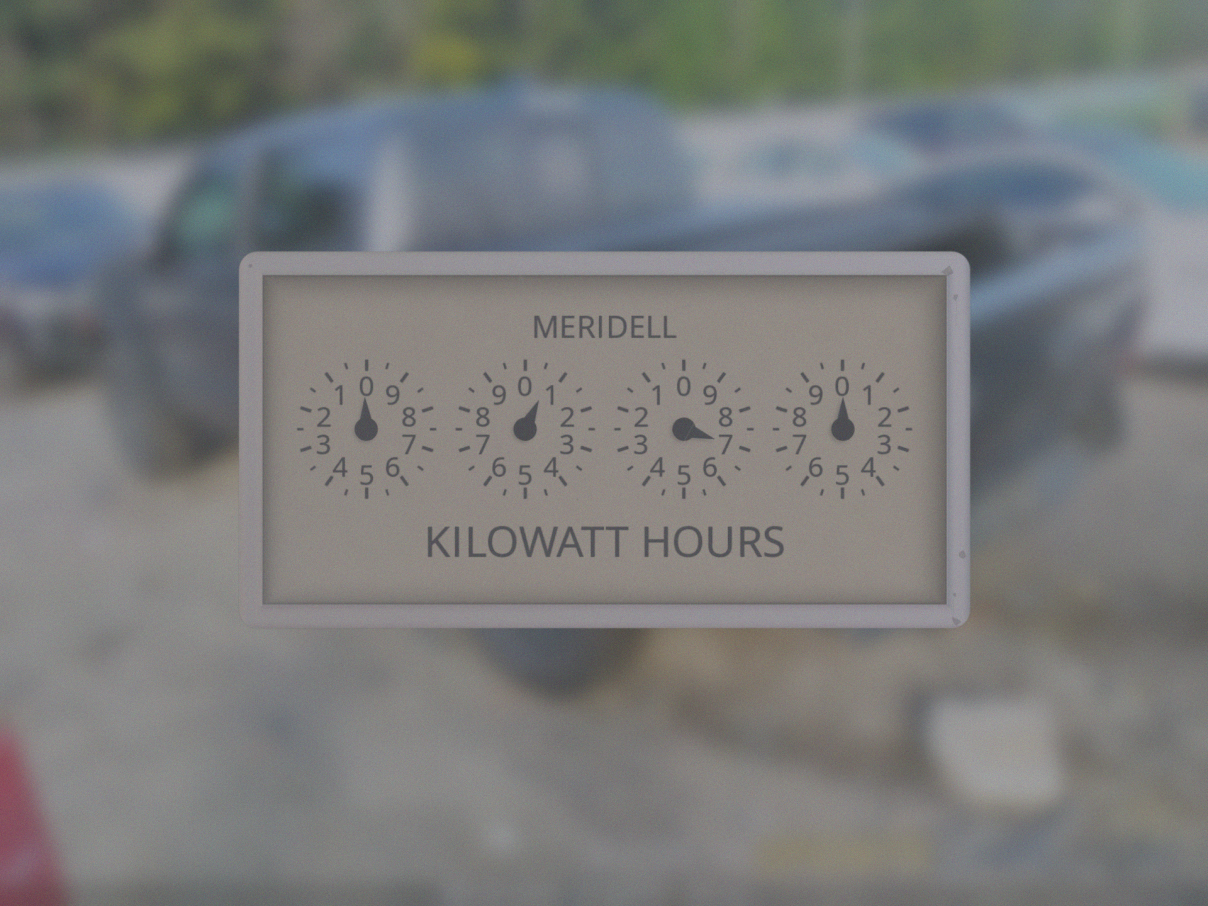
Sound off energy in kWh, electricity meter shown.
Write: 70 kWh
